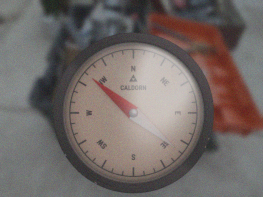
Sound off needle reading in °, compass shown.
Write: 310 °
